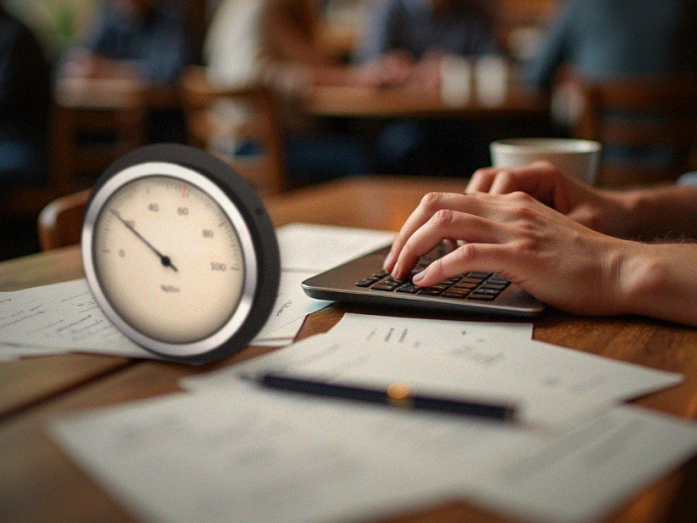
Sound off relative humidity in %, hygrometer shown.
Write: 20 %
